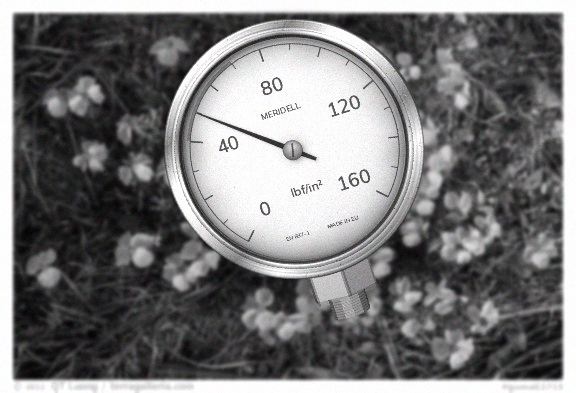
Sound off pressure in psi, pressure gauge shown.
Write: 50 psi
